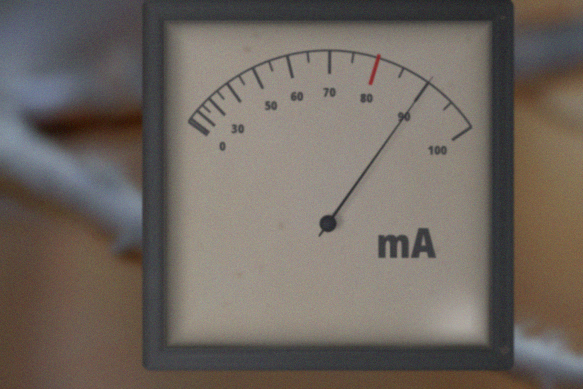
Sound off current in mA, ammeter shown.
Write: 90 mA
